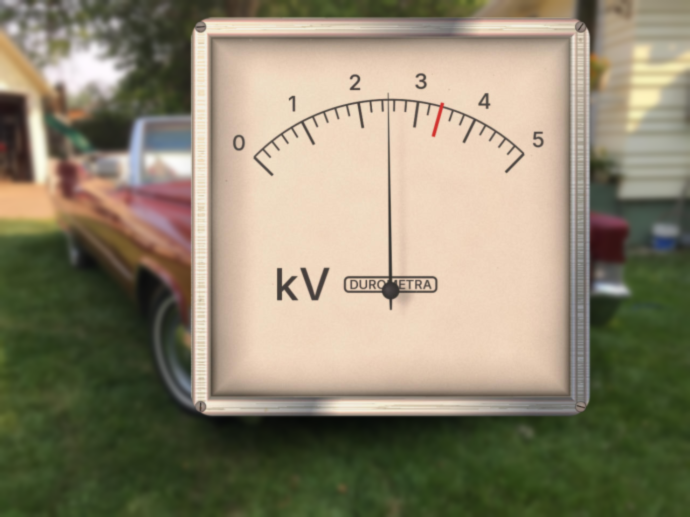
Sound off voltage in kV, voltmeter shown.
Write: 2.5 kV
